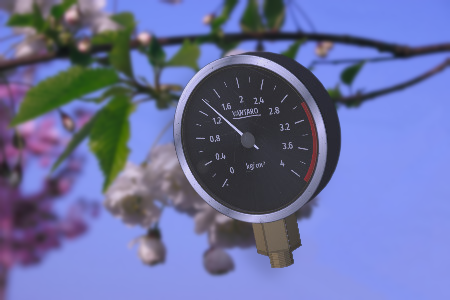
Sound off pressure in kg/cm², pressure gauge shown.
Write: 1.4 kg/cm²
